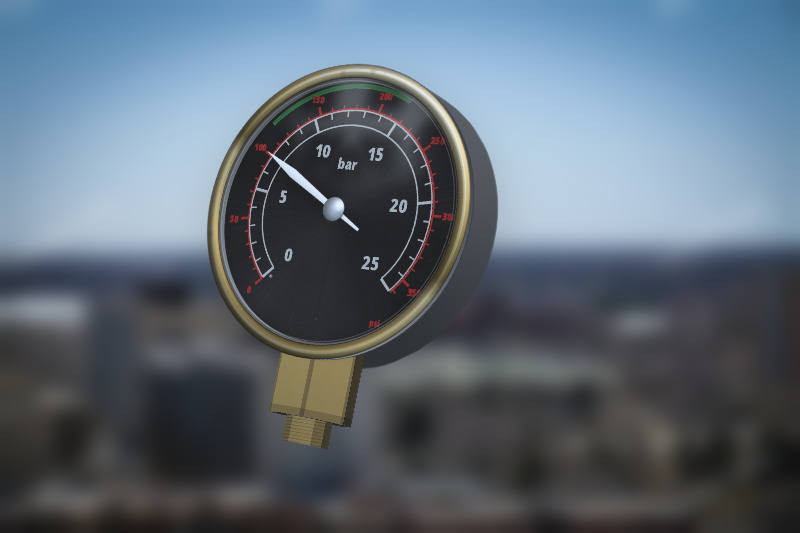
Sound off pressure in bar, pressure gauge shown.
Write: 7 bar
